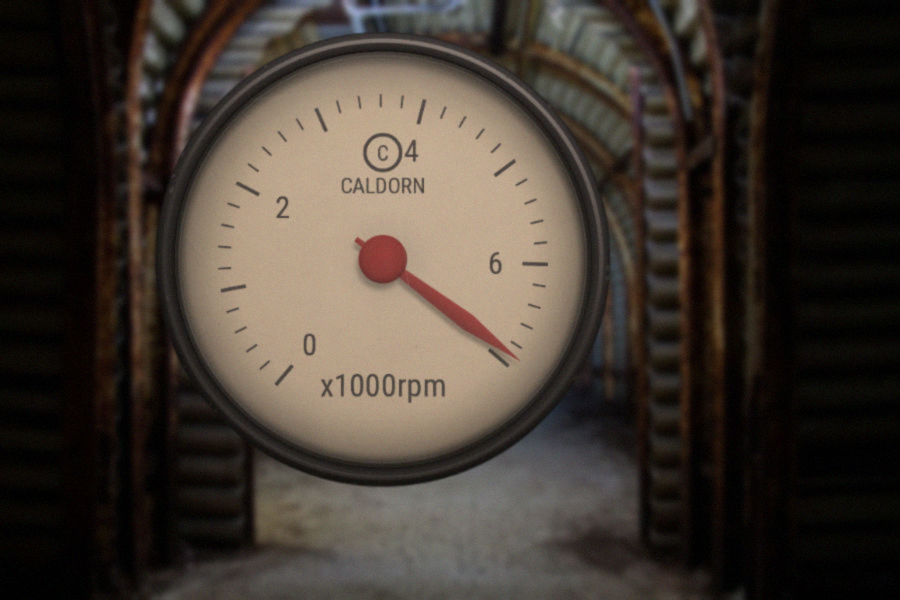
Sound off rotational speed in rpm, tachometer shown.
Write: 6900 rpm
